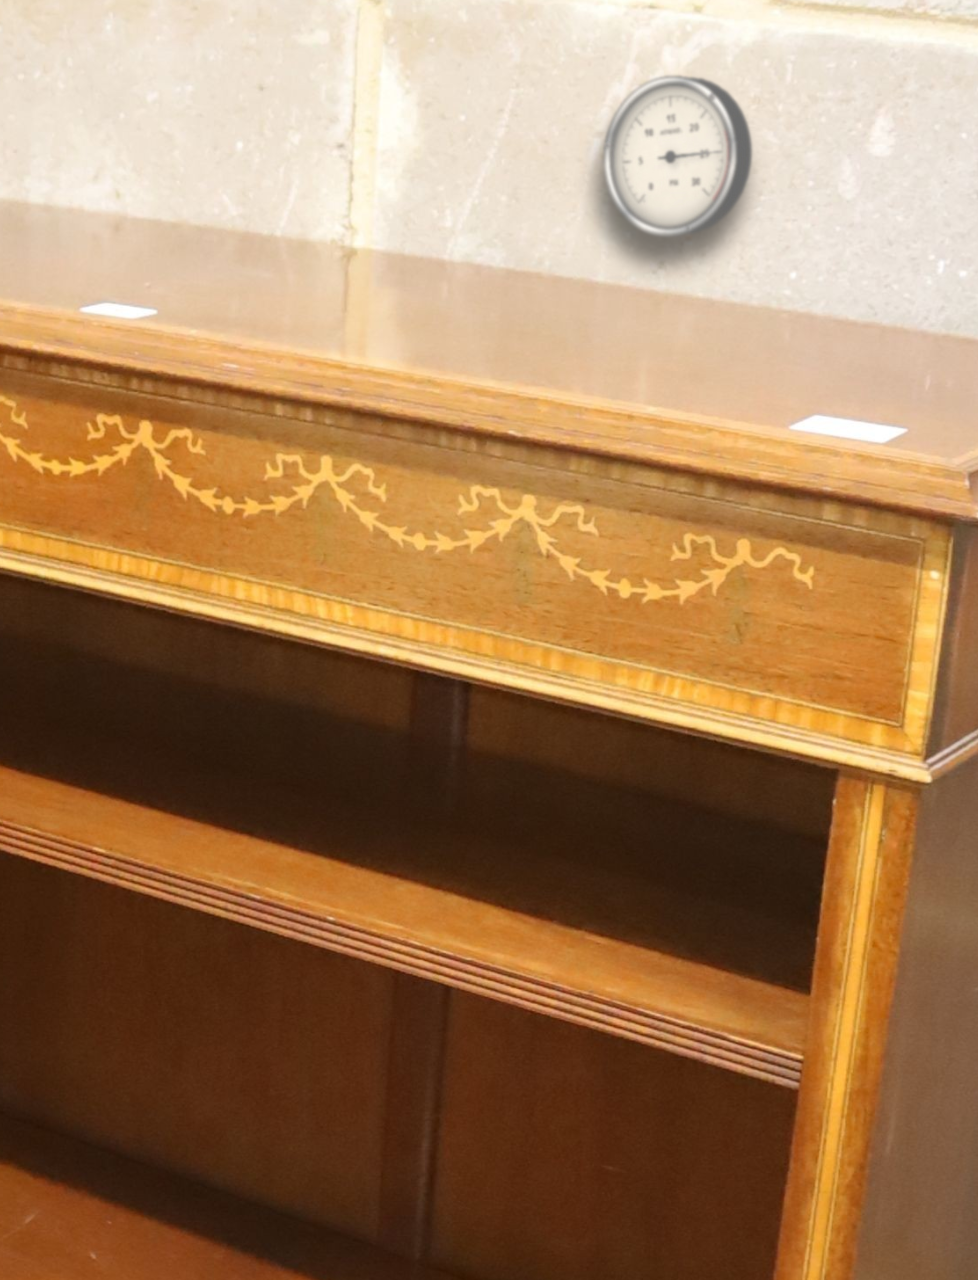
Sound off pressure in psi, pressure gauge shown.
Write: 25 psi
